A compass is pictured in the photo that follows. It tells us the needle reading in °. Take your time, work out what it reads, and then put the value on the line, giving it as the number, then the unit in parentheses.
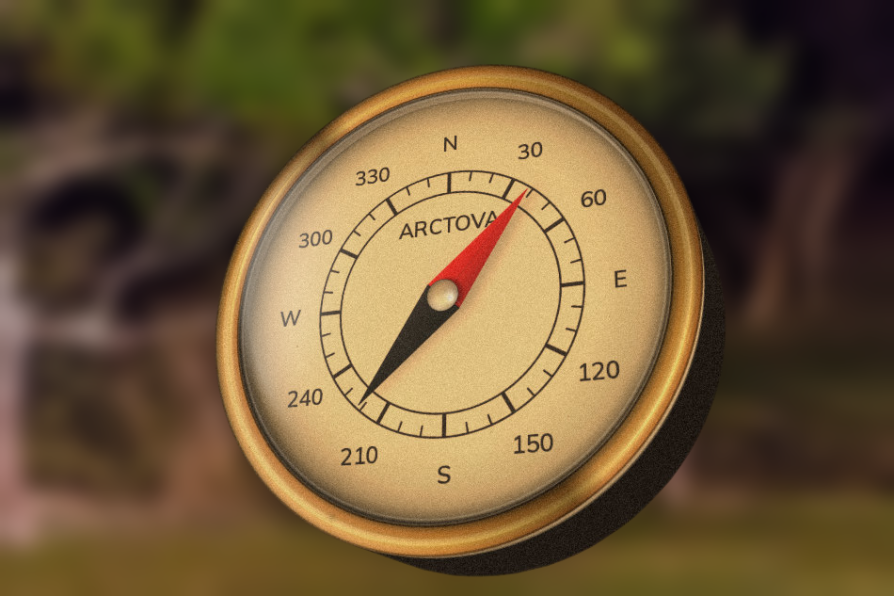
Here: 40 (°)
